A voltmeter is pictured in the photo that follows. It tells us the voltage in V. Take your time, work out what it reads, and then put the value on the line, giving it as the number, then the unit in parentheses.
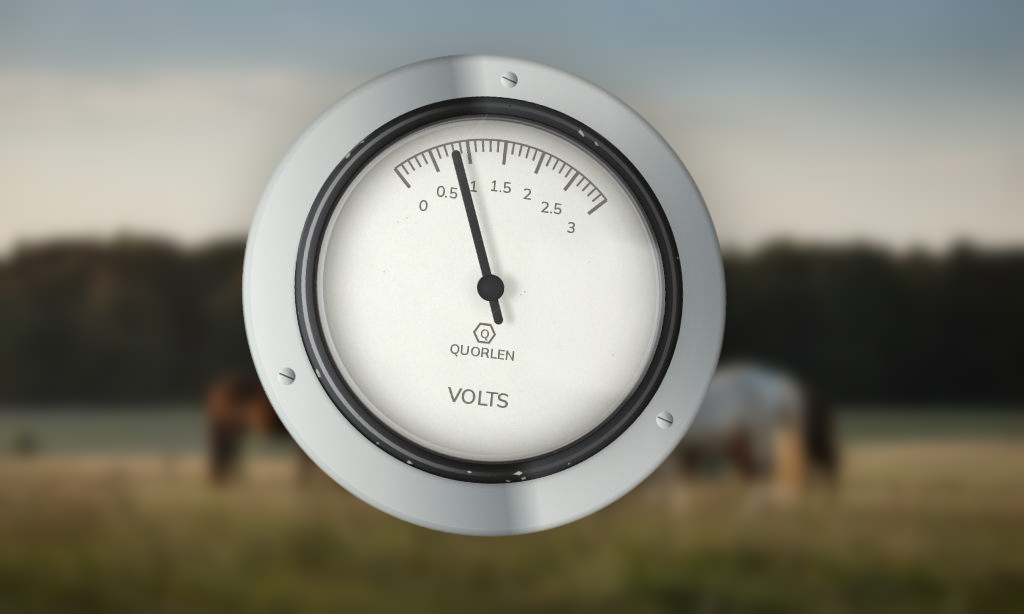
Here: 0.8 (V)
